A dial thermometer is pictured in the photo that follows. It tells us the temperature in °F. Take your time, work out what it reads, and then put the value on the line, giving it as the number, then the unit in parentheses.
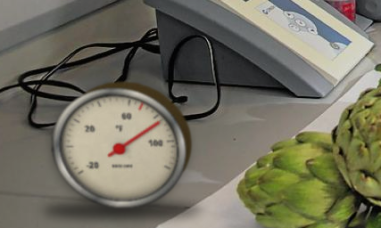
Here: 84 (°F)
